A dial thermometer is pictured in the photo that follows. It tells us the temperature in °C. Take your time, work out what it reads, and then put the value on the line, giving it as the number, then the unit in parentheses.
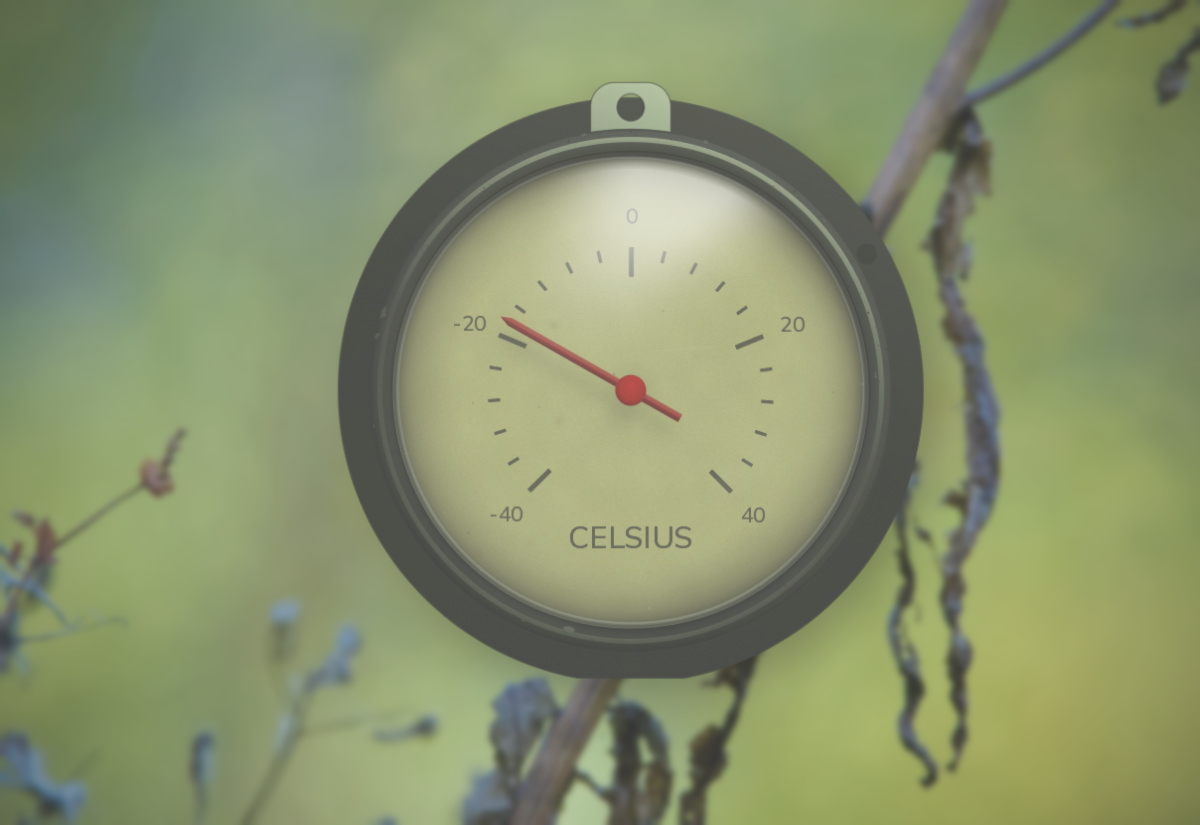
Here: -18 (°C)
